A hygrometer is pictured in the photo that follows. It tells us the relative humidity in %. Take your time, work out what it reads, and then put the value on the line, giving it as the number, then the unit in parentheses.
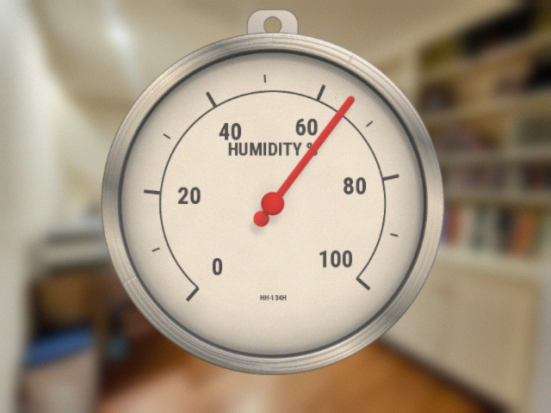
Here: 65 (%)
